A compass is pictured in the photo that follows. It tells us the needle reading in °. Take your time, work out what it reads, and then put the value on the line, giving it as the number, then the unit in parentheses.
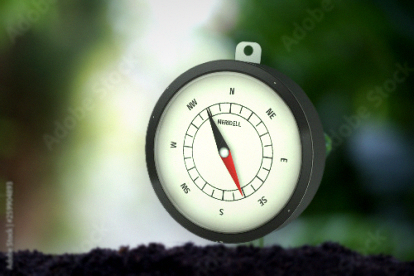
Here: 150 (°)
